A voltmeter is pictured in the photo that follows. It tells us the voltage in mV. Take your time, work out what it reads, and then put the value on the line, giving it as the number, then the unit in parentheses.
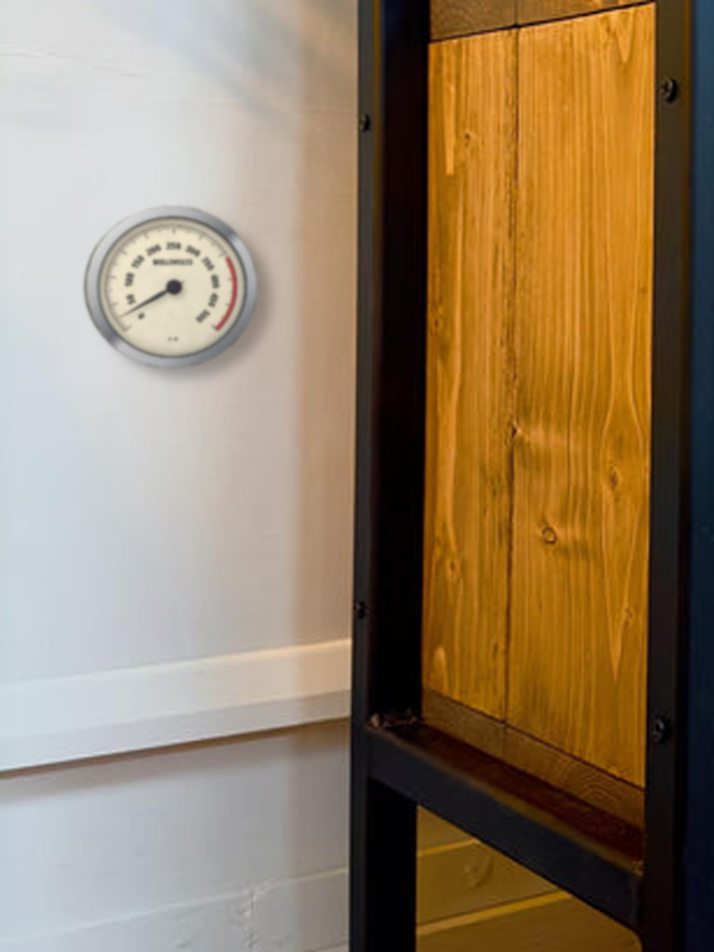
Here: 25 (mV)
